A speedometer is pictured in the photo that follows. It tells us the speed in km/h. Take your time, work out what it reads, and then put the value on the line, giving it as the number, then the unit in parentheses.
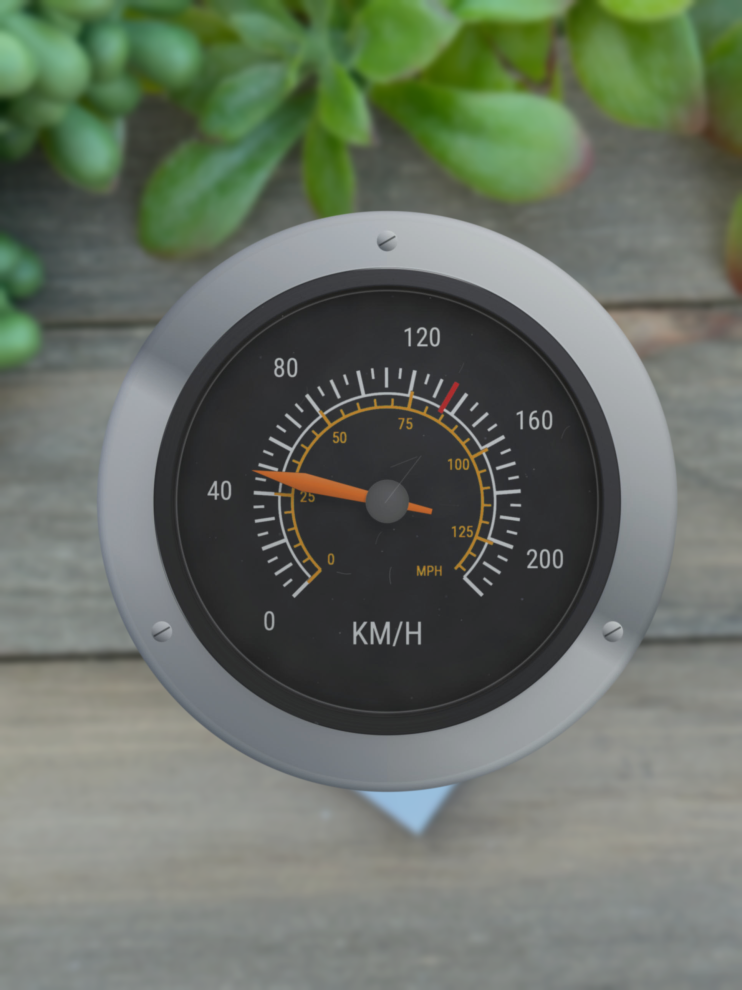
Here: 47.5 (km/h)
